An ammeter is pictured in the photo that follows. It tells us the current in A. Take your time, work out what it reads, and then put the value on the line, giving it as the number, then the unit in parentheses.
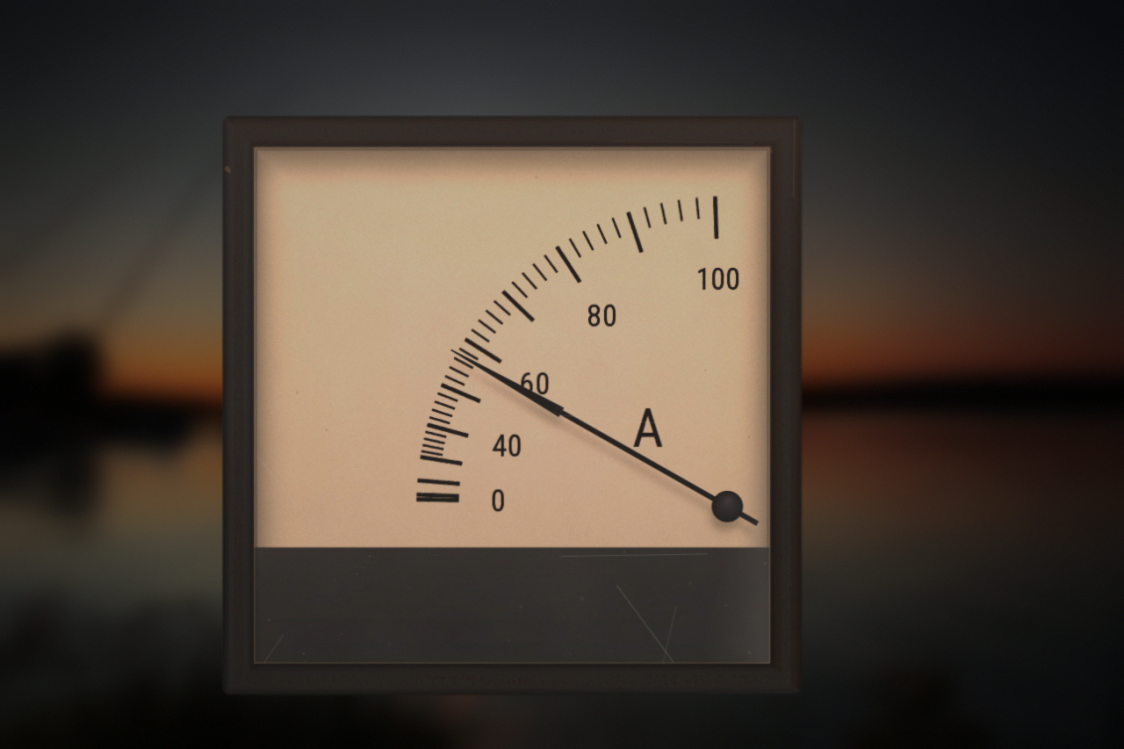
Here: 57 (A)
